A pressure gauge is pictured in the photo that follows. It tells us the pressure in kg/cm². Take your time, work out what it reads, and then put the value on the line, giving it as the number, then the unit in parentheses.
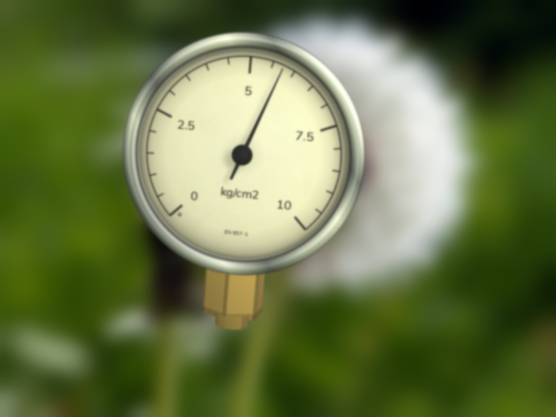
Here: 5.75 (kg/cm²)
